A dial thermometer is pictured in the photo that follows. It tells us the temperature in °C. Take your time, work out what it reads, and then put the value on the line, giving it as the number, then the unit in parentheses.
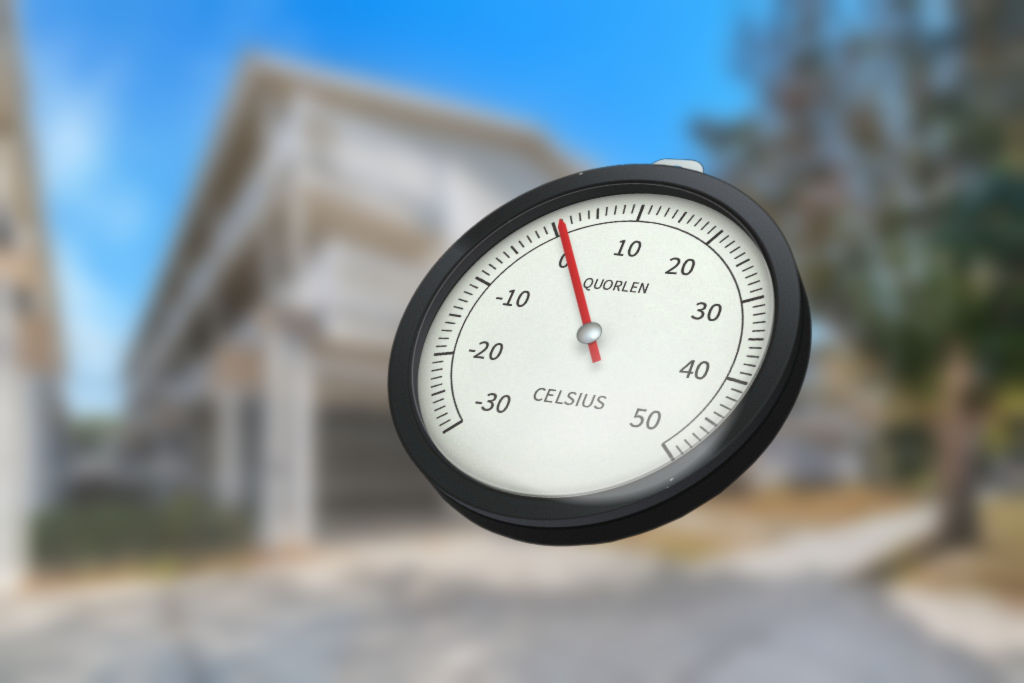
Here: 1 (°C)
